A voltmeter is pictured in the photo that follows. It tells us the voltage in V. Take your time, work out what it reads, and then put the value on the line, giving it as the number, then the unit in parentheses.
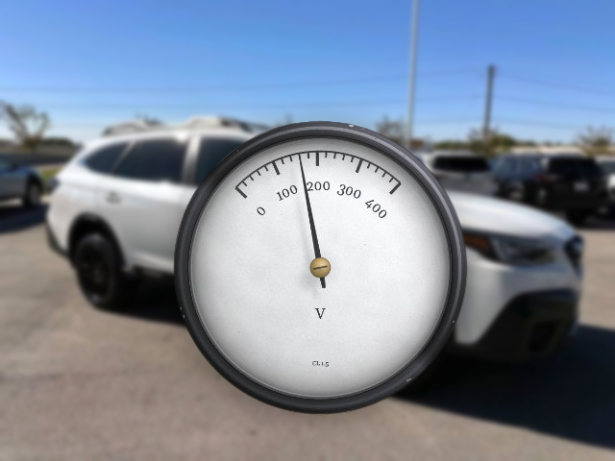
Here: 160 (V)
